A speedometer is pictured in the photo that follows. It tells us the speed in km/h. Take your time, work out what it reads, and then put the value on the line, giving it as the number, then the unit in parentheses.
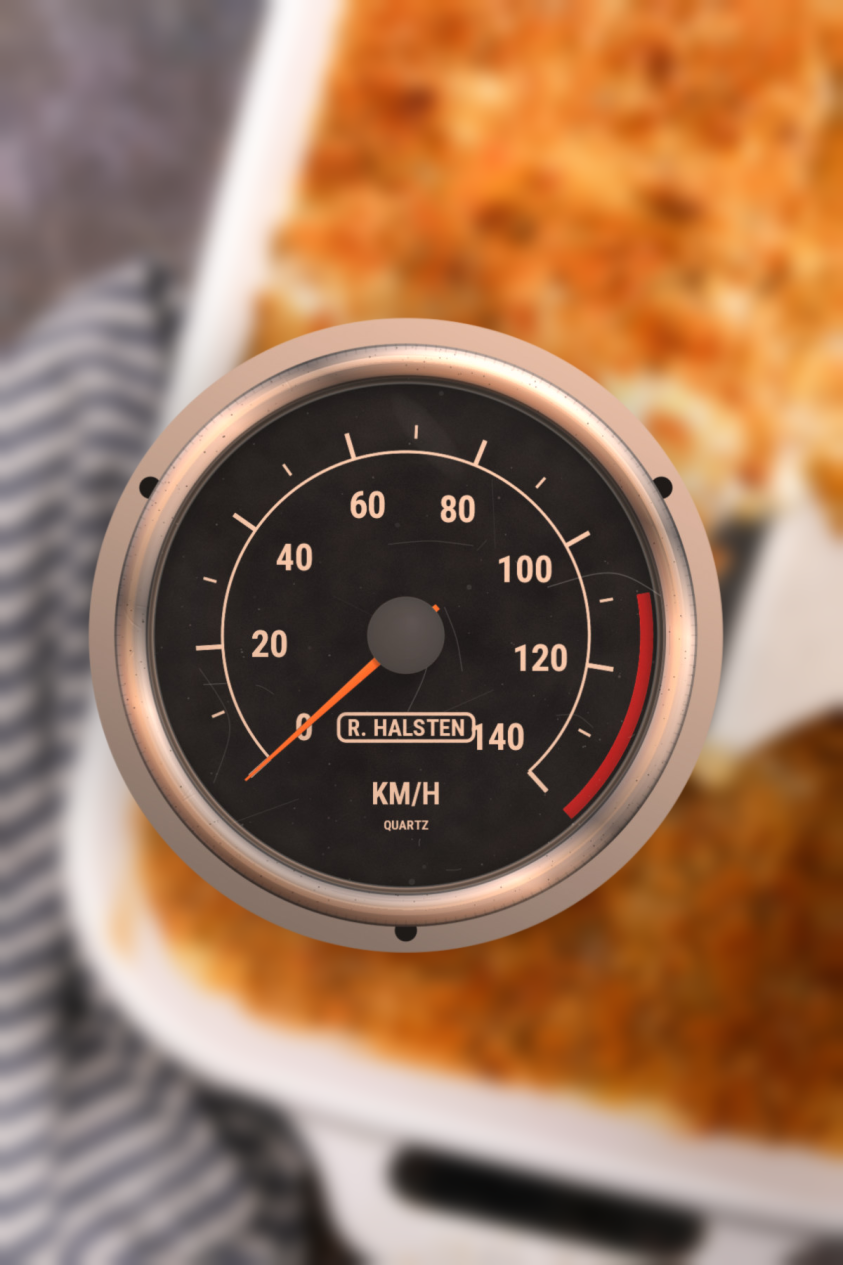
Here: 0 (km/h)
